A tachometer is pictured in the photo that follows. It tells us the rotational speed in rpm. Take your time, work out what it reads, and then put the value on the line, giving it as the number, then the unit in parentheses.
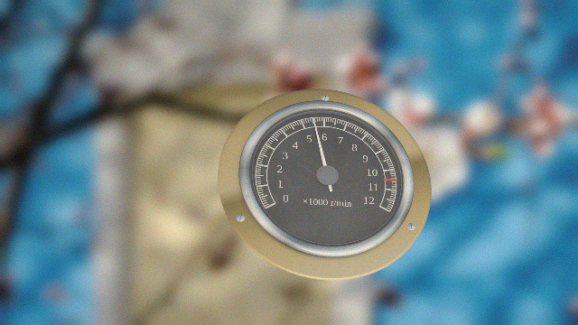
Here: 5500 (rpm)
